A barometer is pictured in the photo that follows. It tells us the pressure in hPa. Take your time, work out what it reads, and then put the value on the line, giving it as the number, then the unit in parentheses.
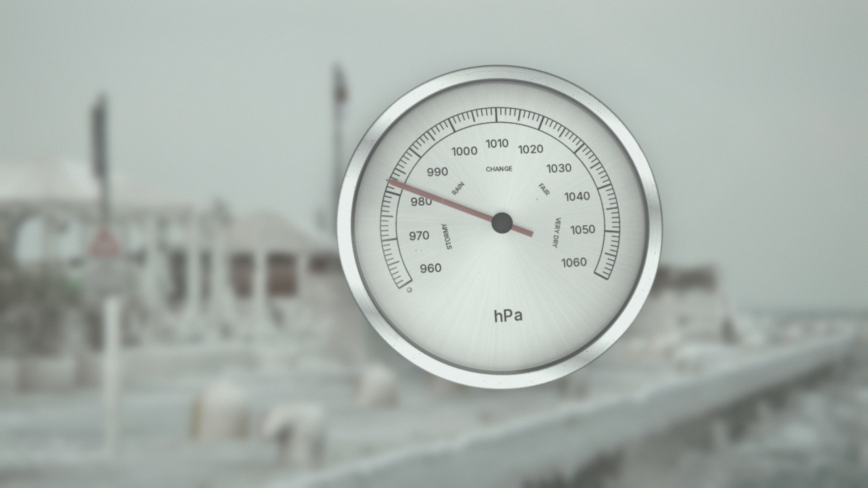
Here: 982 (hPa)
